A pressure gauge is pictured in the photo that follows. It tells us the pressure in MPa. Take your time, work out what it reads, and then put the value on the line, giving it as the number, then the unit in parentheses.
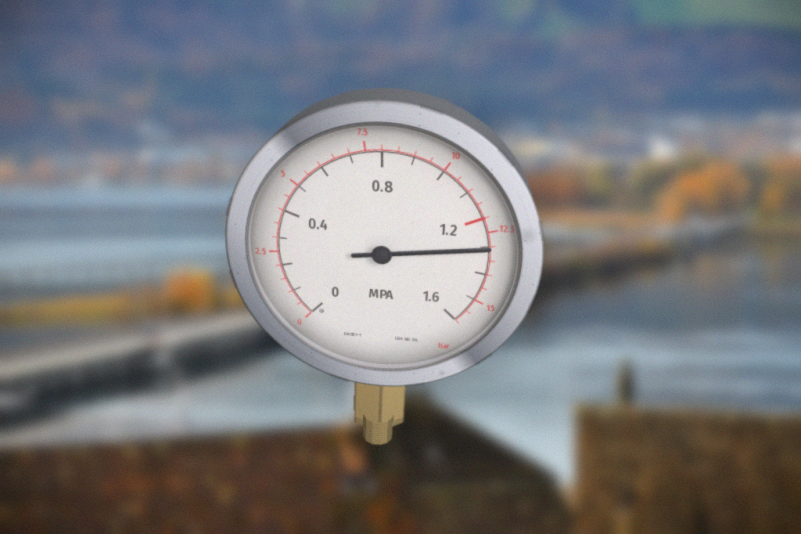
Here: 1.3 (MPa)
